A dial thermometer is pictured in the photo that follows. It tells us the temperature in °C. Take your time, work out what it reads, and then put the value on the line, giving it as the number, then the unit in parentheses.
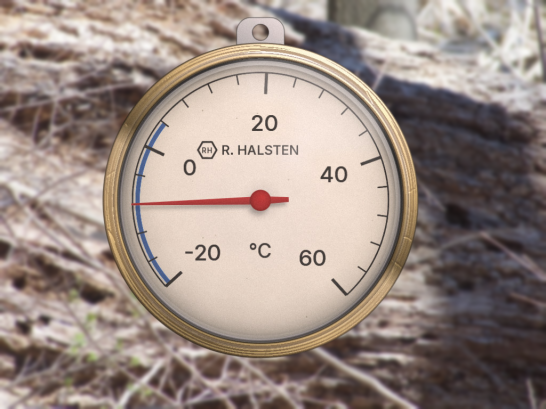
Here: -8 (°C)
